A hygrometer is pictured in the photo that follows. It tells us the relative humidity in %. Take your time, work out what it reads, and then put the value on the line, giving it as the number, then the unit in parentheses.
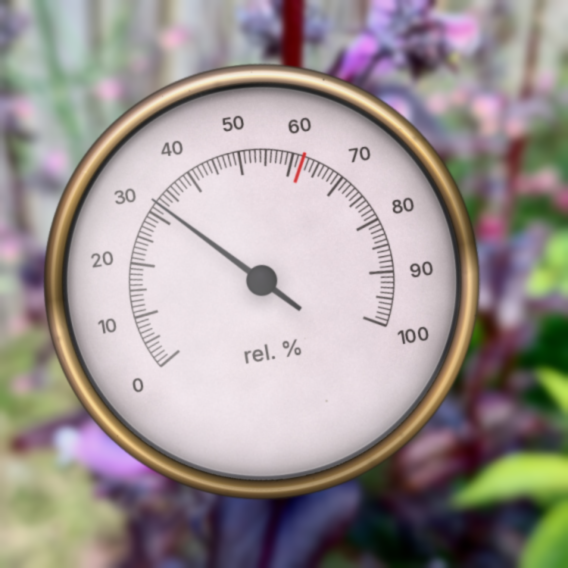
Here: 32 (%)
